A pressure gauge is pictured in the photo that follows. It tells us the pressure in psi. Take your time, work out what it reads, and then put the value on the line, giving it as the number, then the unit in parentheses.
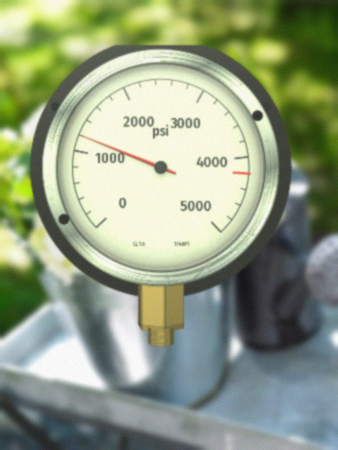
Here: 1200 (psi)
